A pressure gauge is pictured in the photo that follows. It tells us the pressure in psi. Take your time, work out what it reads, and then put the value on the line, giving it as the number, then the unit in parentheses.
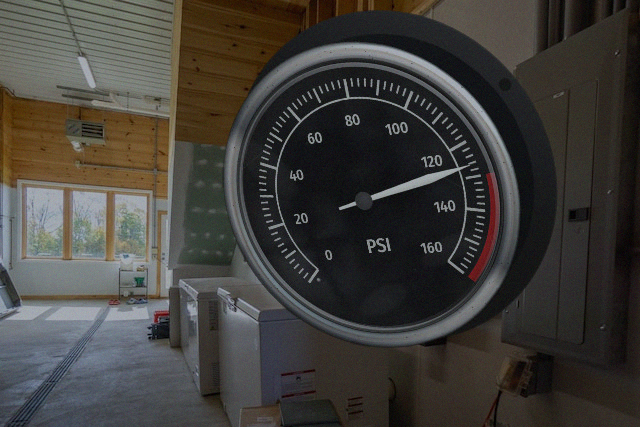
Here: 126 (psi)
